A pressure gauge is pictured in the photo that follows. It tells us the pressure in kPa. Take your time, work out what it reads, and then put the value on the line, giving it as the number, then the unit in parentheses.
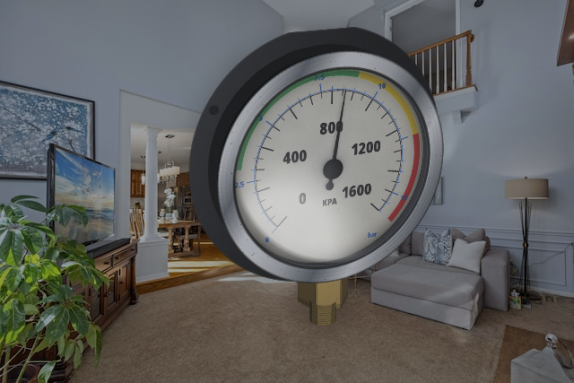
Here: 850 (kPa)
